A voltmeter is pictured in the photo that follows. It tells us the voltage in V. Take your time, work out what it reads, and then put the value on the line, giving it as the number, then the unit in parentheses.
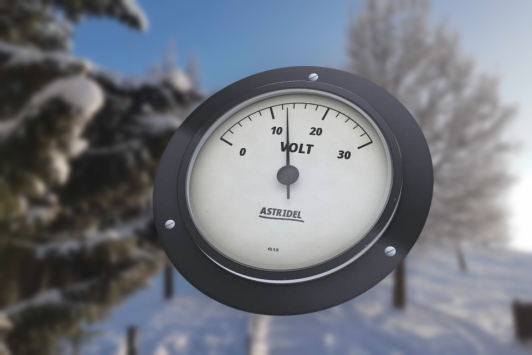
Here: 13 (V)
